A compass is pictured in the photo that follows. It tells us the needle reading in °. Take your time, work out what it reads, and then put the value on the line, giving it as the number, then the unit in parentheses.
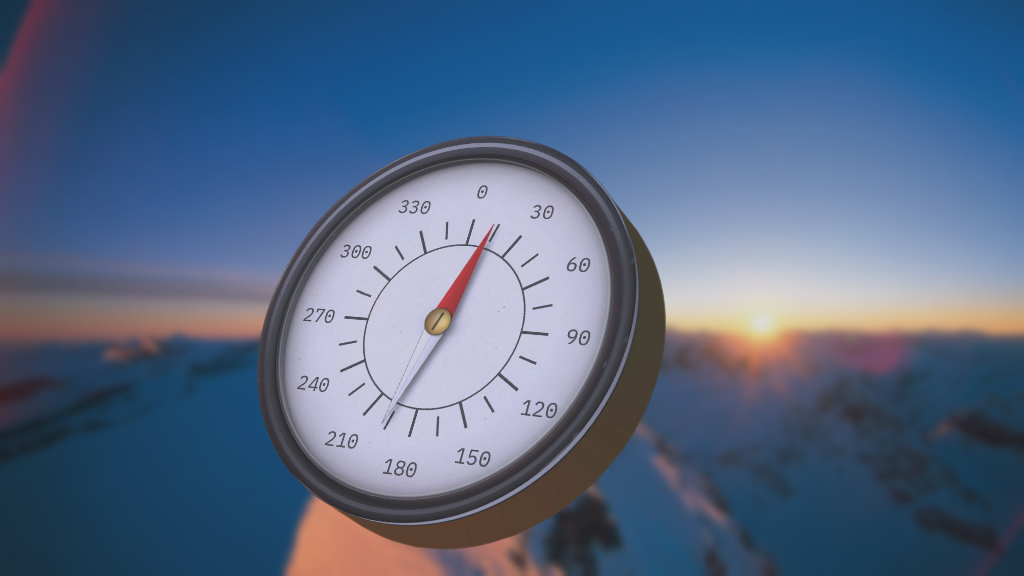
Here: 15 (°)
